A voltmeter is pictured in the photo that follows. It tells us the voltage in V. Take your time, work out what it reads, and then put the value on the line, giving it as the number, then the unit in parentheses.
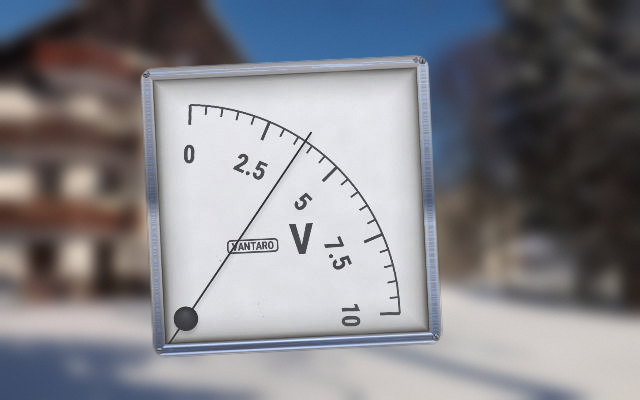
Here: 3.75 (V)
